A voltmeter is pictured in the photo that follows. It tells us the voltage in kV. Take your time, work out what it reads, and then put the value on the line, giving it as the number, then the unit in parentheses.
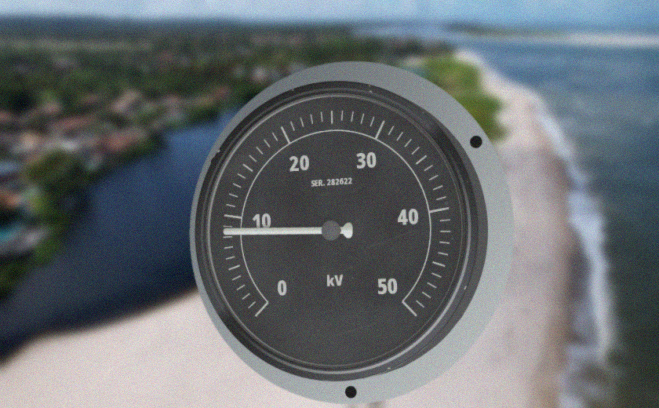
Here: 8.5 (kV)
